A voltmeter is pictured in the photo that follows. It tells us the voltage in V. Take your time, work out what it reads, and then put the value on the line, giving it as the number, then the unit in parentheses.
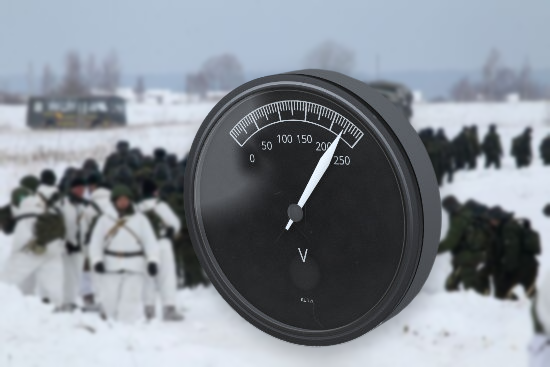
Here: 225 (V)
